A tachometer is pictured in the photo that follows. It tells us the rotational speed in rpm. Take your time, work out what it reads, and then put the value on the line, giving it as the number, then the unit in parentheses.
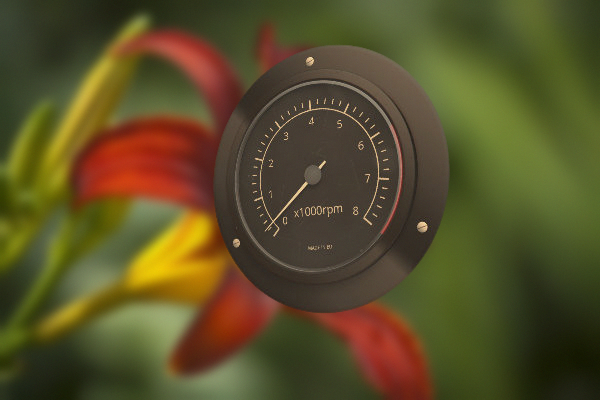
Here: 200 (rpm)
